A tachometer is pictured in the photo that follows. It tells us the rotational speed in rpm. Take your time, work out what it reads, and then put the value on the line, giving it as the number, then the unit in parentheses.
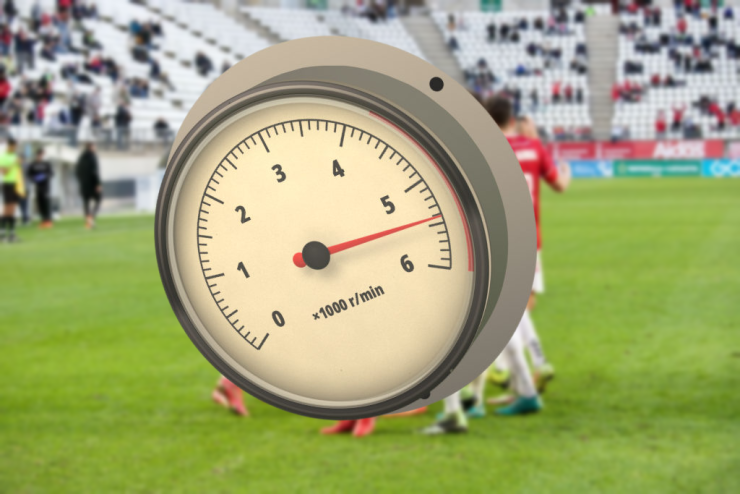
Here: 5400 (rpm)
